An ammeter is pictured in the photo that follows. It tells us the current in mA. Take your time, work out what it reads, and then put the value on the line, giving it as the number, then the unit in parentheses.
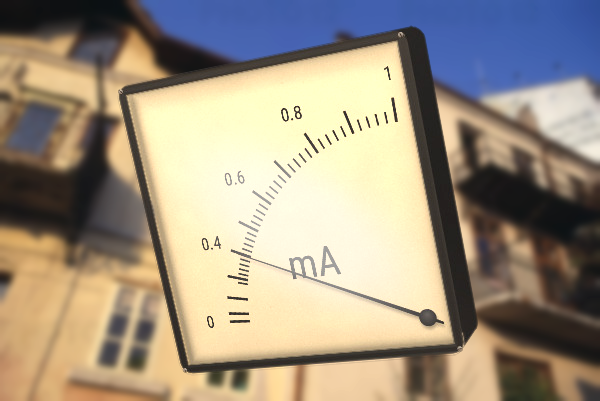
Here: 0.4 (mA)
